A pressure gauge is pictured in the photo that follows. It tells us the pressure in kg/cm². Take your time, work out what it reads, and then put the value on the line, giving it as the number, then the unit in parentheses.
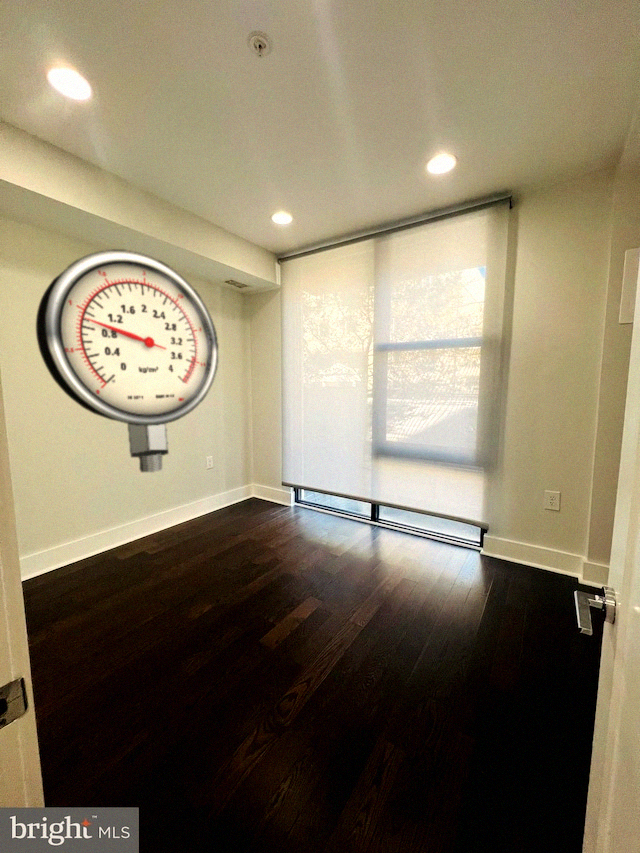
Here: 0.9 (kg/cm²)
